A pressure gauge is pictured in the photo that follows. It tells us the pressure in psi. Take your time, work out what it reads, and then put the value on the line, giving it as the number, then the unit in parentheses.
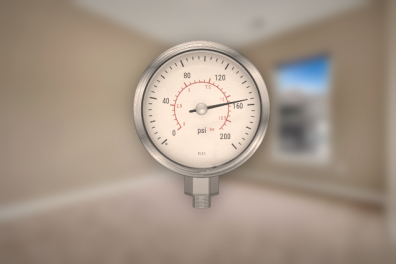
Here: 155 (psi)
